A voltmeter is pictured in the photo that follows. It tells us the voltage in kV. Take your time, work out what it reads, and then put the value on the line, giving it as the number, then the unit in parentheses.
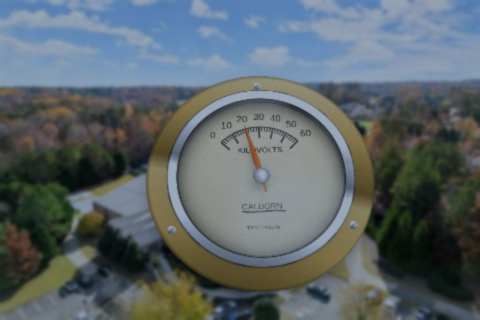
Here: 20 (kV)
